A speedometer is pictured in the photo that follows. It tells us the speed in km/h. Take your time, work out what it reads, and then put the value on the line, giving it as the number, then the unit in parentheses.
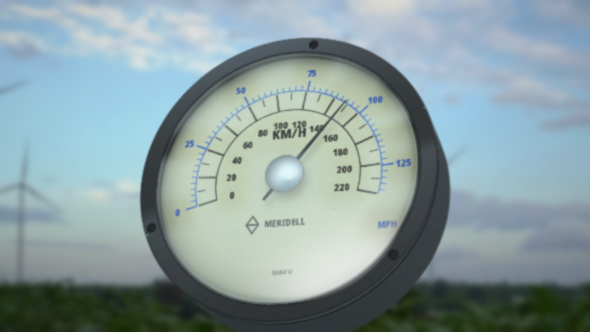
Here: 150 (km/h)
